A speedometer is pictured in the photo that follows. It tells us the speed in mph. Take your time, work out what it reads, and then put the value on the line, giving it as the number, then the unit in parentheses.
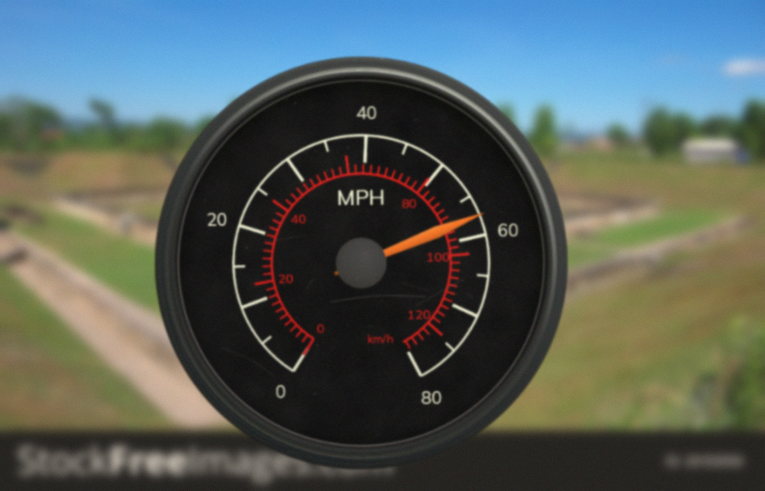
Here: 57.5 (mph)
